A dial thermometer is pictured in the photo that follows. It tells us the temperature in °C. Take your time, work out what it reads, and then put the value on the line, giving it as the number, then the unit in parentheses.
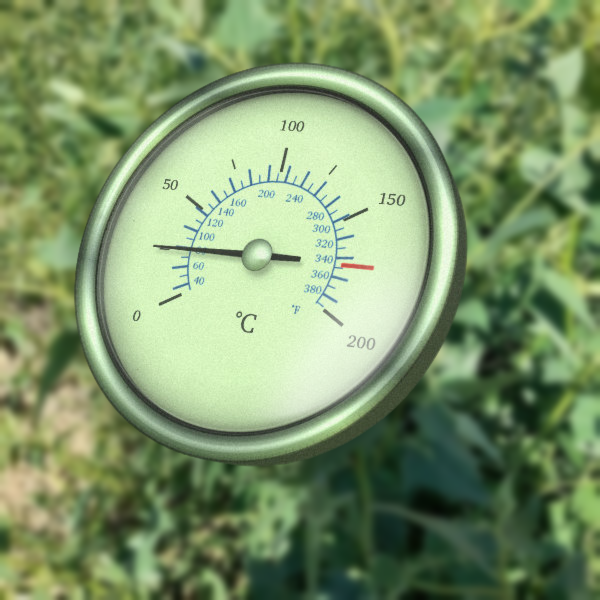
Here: 25 (°C)
